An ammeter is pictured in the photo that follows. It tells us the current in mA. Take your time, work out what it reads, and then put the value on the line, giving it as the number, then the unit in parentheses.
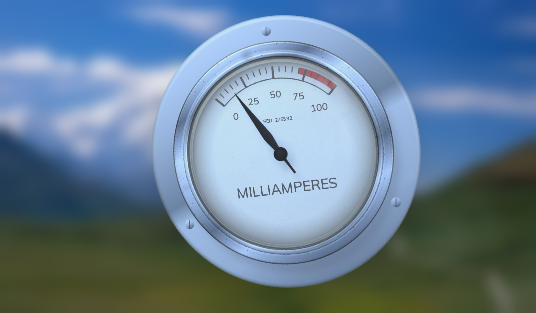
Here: 15 (mA)
